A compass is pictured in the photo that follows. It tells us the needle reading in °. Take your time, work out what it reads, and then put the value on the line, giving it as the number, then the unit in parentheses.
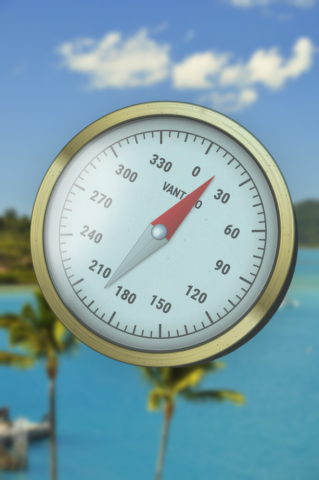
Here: 15 (°)
